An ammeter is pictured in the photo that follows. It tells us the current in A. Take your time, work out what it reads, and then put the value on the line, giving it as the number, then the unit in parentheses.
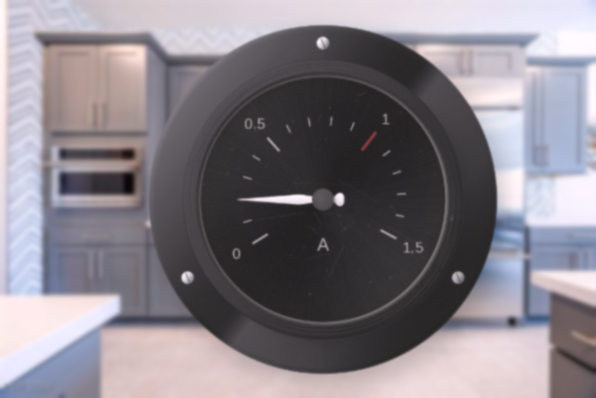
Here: 0.2 (A)
